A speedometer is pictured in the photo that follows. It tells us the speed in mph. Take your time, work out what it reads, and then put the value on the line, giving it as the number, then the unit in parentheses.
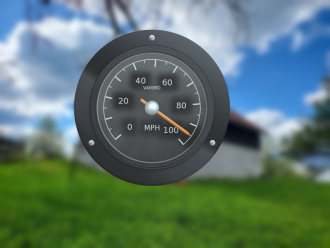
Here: 95 (mph)
